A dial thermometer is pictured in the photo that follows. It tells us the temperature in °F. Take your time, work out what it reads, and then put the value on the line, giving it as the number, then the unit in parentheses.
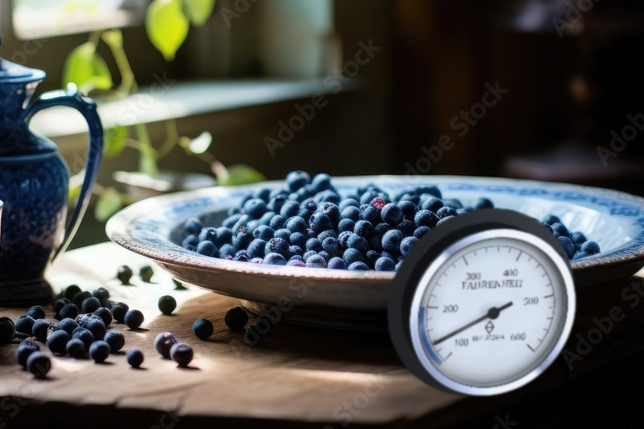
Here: 140 (°F)
